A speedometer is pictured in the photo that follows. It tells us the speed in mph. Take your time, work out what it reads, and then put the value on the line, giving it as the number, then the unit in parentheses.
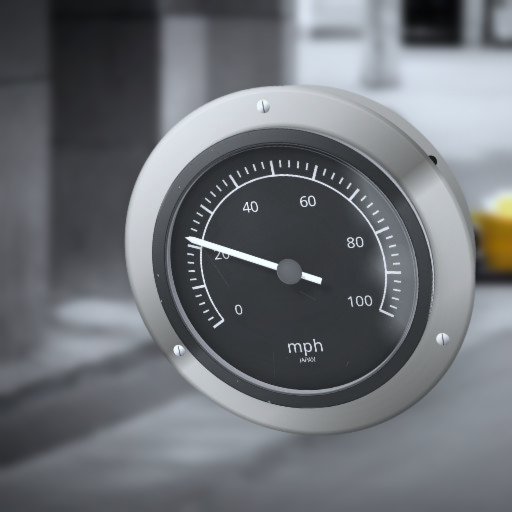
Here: 22 (mph)
